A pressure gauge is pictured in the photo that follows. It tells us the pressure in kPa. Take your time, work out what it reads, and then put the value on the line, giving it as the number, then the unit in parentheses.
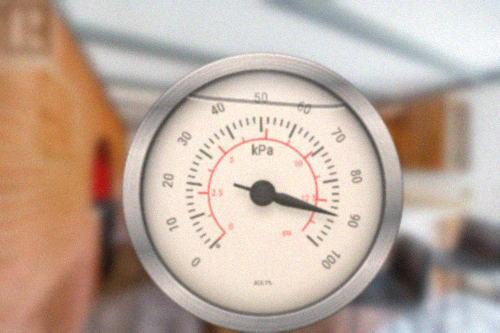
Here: 90 (kPa)
